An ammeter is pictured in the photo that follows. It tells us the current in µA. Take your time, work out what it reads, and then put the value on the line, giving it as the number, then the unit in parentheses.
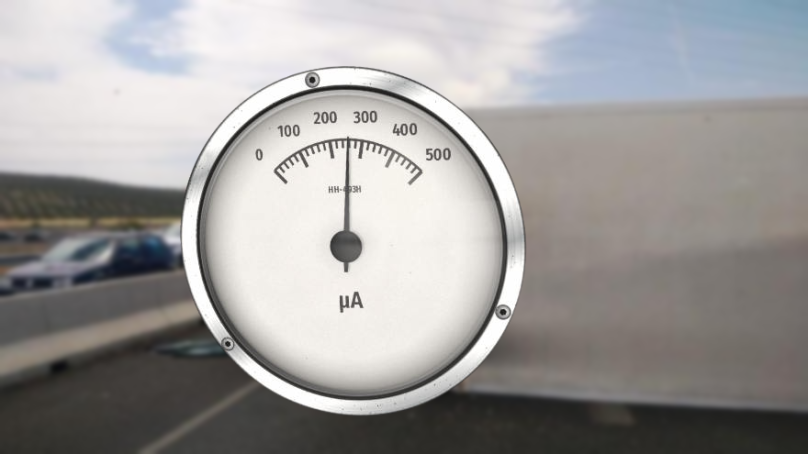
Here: 260 (µA)
